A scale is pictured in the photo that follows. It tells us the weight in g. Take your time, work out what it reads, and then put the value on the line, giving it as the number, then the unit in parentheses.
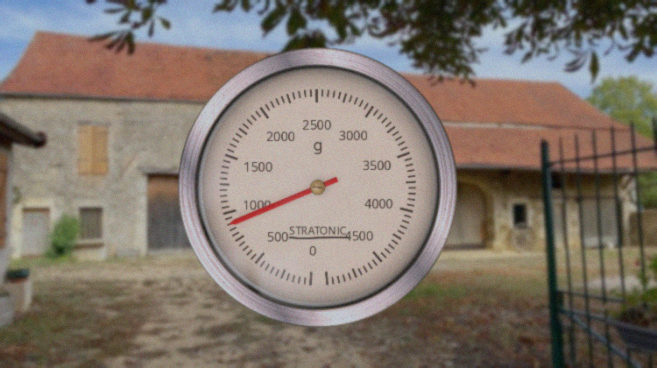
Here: 900 (g)
